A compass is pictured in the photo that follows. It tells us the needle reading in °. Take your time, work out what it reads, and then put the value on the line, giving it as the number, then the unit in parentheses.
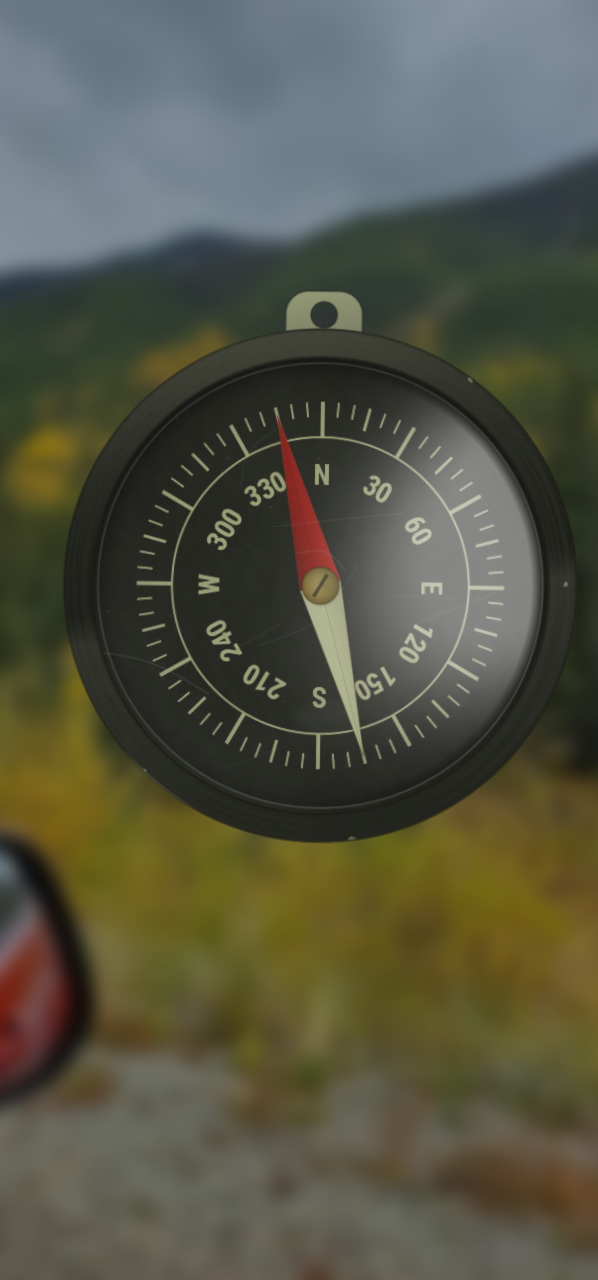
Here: 345 (°)
